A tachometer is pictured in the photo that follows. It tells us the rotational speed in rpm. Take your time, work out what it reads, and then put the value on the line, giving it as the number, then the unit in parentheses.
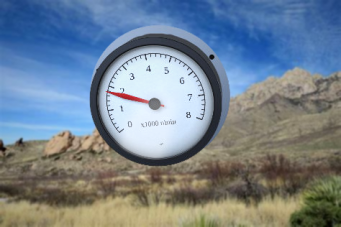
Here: 1800 (rpm)
